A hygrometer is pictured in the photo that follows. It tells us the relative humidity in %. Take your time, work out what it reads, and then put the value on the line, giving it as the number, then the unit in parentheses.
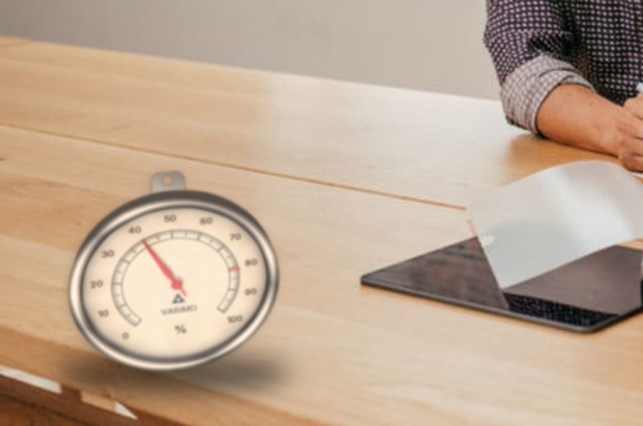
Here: 40 (%)
